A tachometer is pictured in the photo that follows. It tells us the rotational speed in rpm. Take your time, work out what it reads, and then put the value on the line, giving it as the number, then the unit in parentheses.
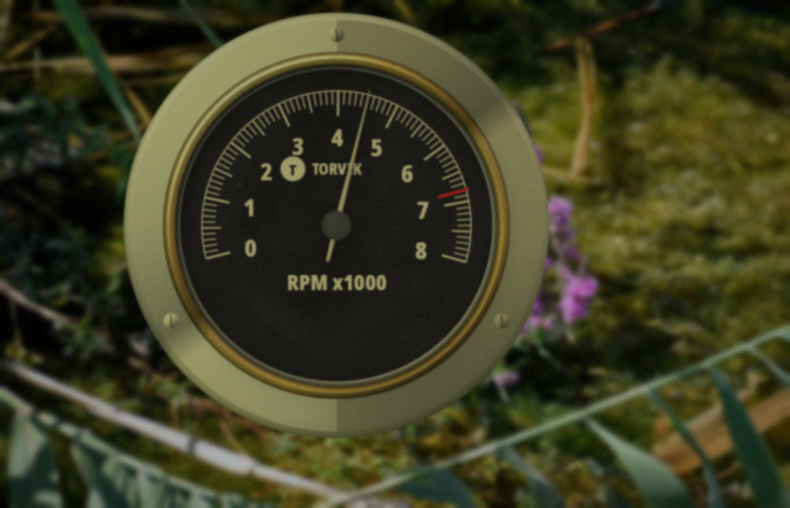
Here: 4500 (rpm)
